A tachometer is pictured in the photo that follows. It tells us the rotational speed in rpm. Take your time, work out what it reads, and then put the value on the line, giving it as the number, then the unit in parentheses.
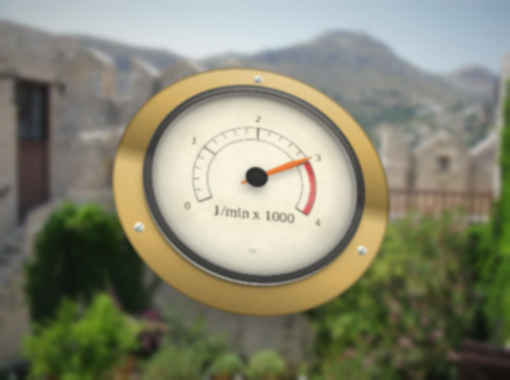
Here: 3000 (rpm)
